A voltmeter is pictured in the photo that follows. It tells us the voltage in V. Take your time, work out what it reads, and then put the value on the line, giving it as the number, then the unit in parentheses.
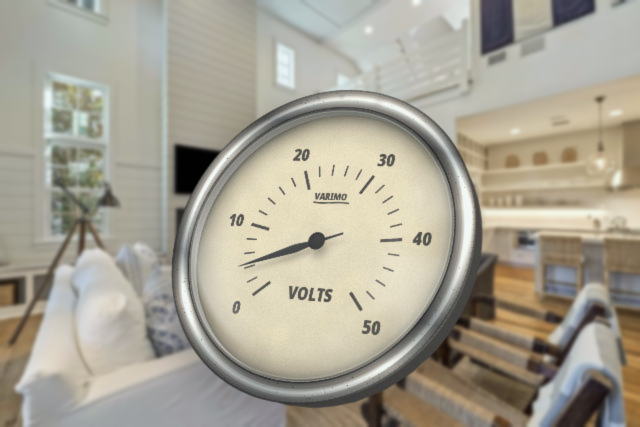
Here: 4 (V)
